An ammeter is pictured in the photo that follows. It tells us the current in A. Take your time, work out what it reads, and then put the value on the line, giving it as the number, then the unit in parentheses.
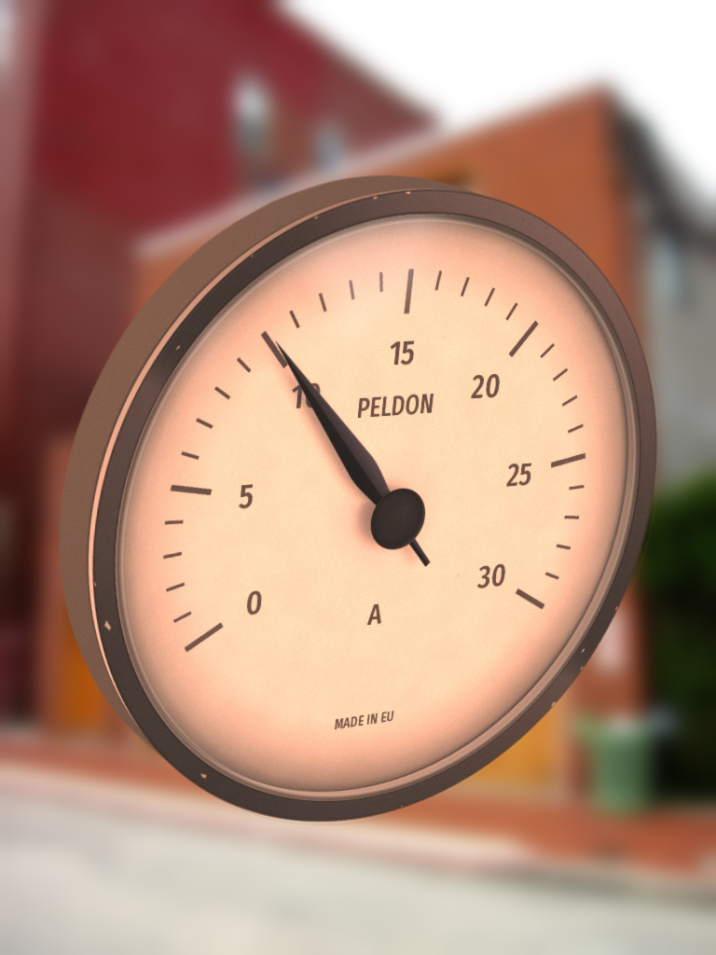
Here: 10 (A)
